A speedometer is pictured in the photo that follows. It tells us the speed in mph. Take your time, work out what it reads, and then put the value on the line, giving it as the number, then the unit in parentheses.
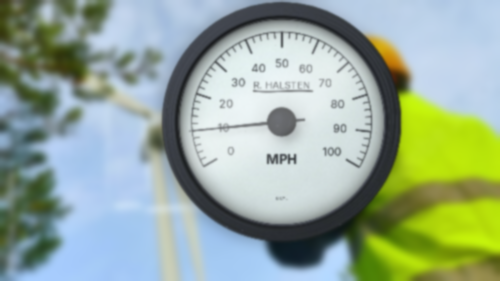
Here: 10 (mph)
